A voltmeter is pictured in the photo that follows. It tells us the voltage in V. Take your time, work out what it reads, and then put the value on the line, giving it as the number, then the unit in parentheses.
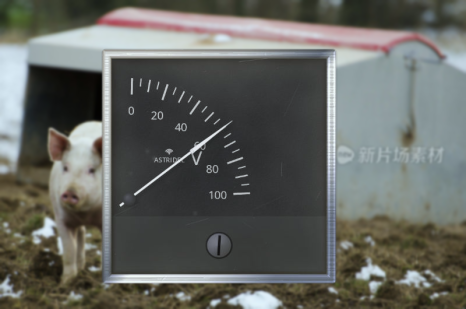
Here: 60 (V)
